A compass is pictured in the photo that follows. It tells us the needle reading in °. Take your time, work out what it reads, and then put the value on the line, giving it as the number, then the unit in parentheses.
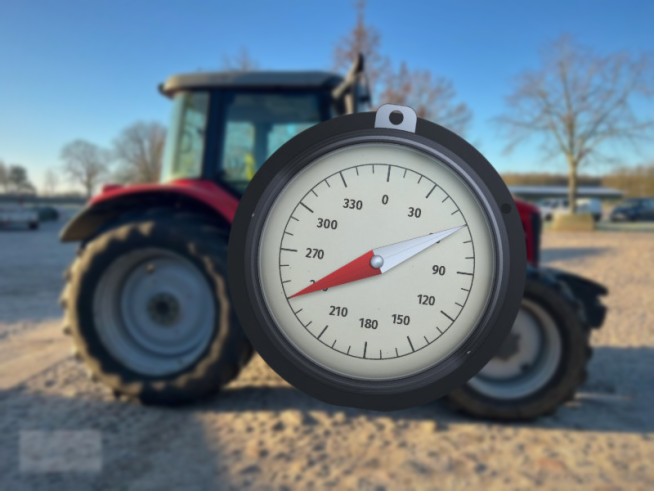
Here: 240 (°)
